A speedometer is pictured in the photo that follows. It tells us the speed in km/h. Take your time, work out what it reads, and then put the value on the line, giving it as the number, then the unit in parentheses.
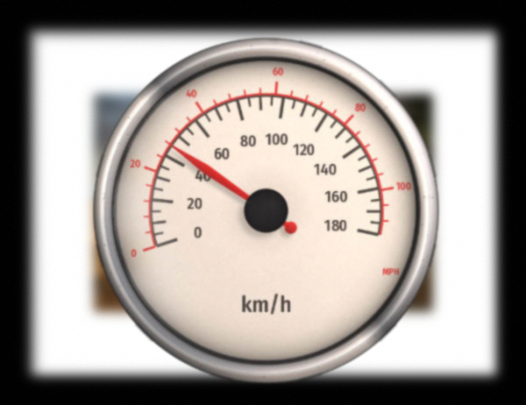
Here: 45 (km/h)
